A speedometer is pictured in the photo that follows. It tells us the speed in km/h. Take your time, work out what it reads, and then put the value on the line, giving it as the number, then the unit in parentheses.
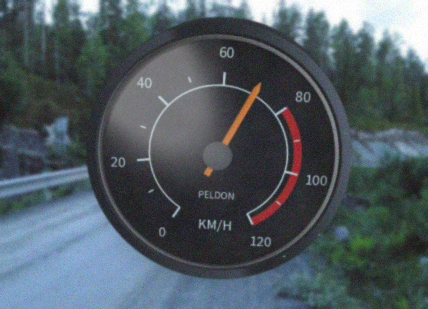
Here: 70 (km/h)
